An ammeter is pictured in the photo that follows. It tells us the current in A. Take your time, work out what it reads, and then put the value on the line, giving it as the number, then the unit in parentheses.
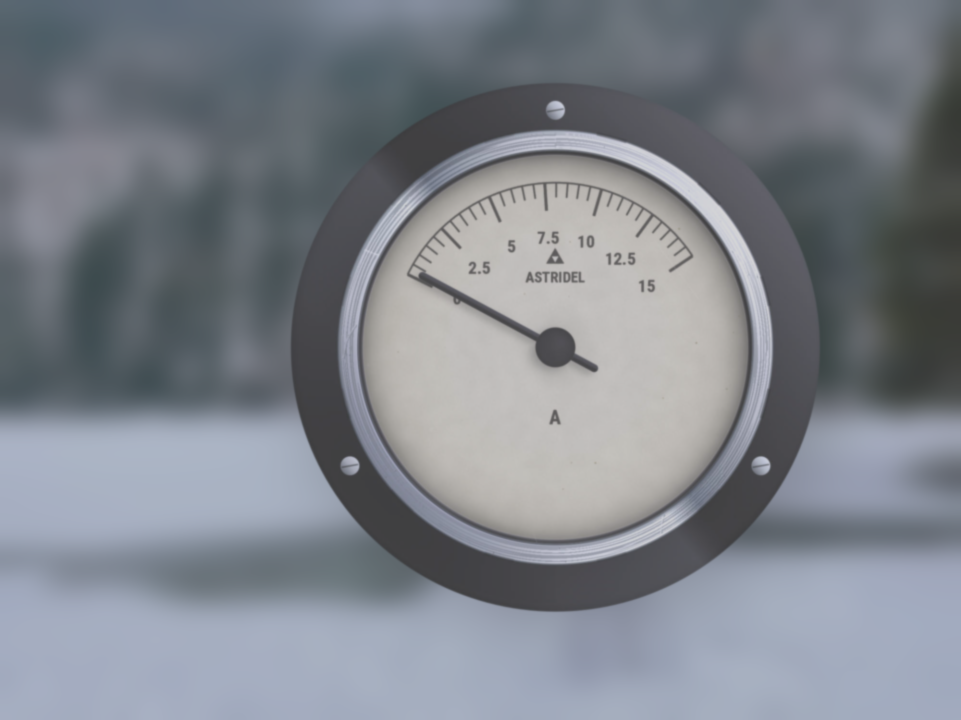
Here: 0.25 (A)
